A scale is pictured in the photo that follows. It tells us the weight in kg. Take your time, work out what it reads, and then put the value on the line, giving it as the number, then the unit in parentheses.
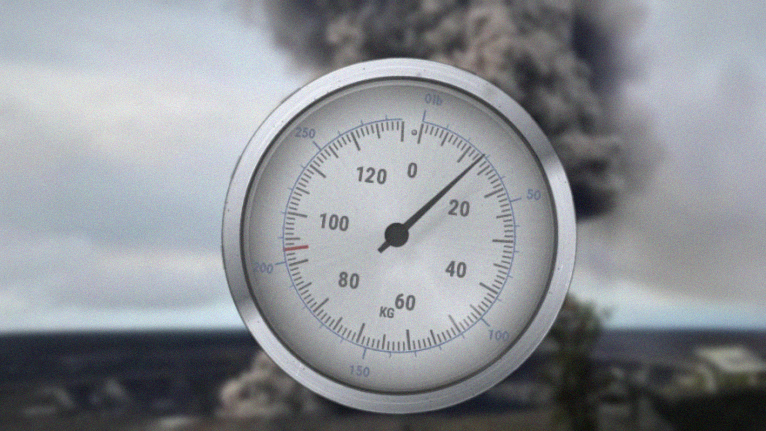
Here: 13 (kg)
